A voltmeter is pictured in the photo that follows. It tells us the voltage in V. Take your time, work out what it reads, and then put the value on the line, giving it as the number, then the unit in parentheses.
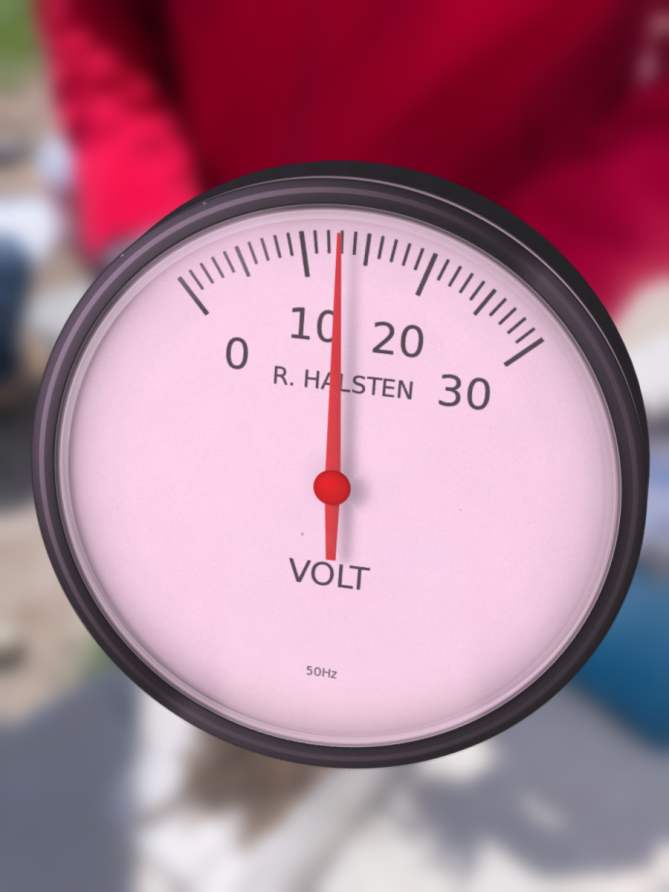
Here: 13 (V)
